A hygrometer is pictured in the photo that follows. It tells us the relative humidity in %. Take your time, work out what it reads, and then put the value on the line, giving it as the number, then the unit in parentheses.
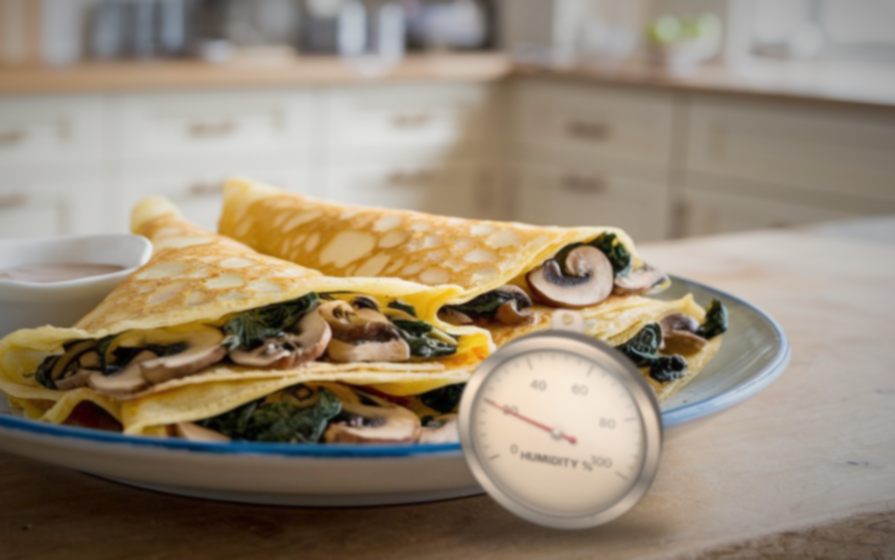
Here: 20 (%)
